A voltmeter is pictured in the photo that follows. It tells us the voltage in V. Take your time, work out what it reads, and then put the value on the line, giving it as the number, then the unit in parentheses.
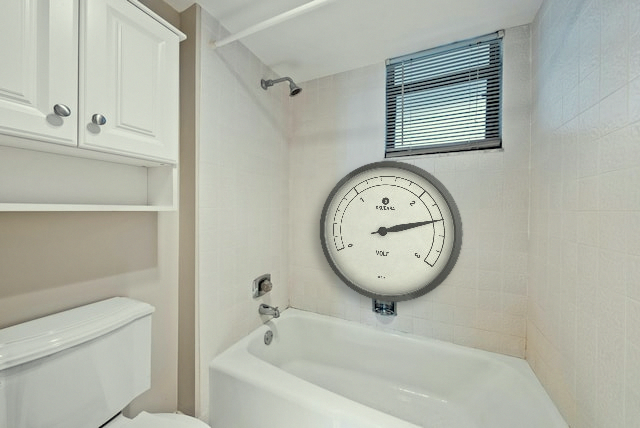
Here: 2.4 (V)
